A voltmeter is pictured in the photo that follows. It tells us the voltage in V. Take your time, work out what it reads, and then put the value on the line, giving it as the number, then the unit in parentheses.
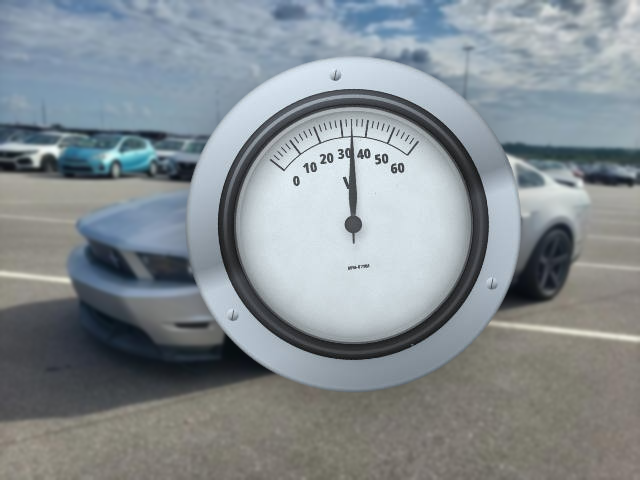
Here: 34 (V)
